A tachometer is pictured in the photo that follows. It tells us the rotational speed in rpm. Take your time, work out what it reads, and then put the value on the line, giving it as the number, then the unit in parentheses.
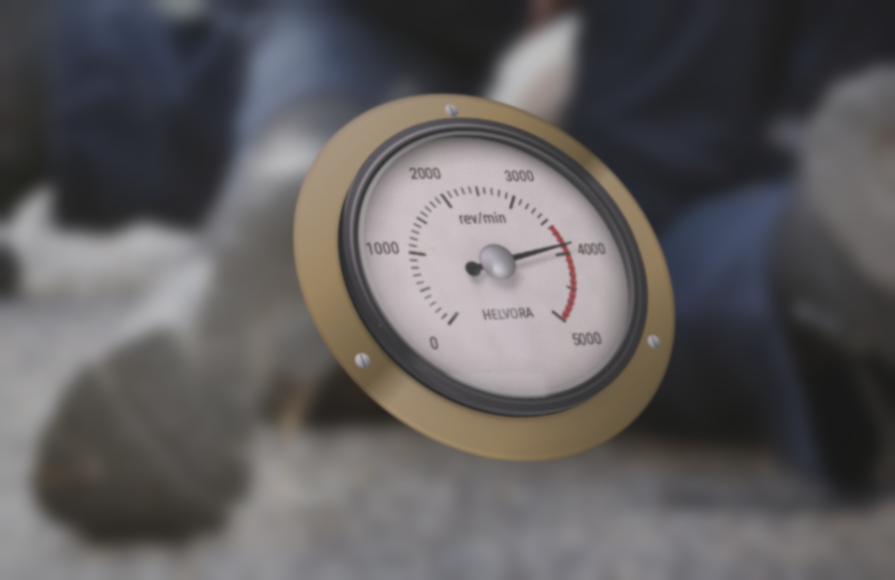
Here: 3900 (rpm)
